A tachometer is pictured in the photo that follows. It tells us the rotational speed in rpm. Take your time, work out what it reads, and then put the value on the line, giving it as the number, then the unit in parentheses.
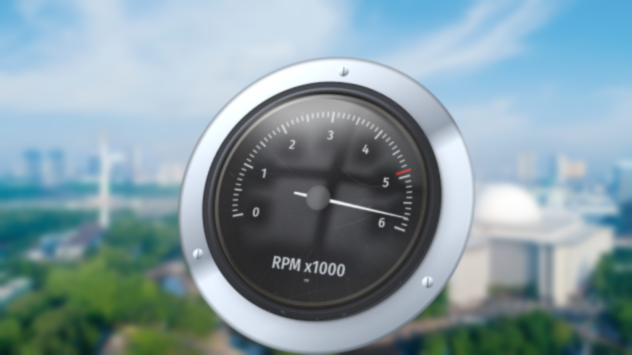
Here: 5800 (rpm)
